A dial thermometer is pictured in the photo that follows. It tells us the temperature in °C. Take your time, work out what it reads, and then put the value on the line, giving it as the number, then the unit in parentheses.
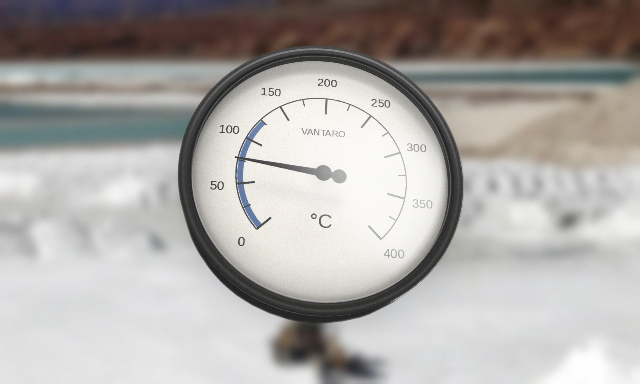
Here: 75 (°C)
